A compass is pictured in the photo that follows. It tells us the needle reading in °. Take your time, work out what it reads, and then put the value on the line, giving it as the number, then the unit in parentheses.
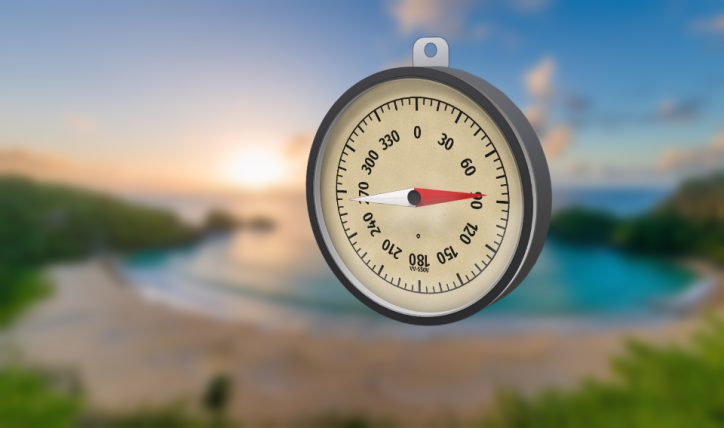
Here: 85 (°)
